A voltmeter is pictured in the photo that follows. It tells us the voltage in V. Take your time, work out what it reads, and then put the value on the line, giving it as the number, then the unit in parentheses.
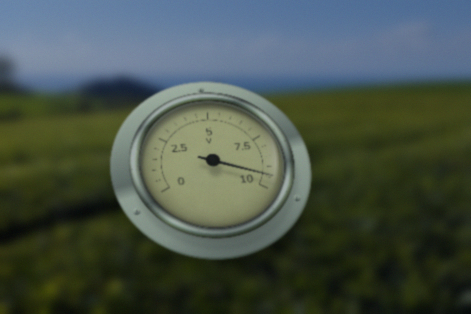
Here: 9.5 (V)
